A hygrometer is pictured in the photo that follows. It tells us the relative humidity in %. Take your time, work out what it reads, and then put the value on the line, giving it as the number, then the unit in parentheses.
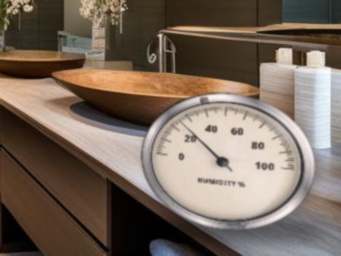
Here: 25 (%)
